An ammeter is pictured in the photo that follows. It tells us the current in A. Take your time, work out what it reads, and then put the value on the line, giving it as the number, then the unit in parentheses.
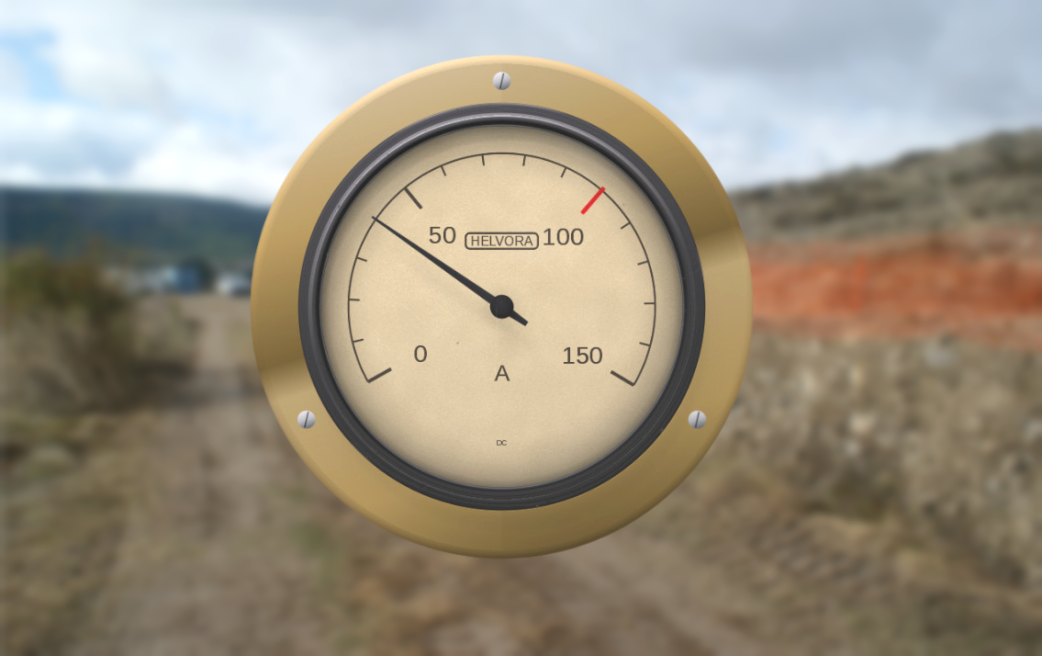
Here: 40 (A)
